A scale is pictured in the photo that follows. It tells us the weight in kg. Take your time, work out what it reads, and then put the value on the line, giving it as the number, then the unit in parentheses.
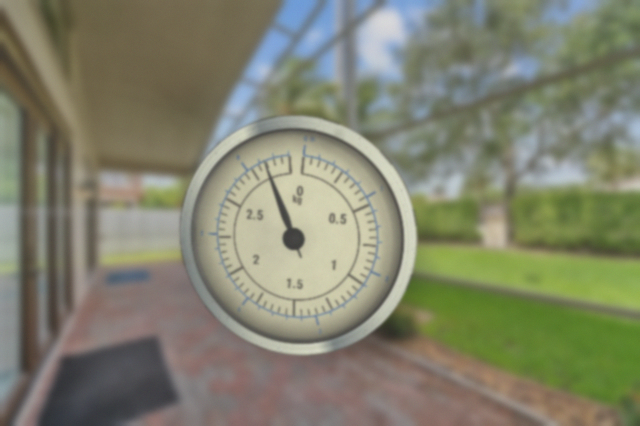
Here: 2.85 (kg)
